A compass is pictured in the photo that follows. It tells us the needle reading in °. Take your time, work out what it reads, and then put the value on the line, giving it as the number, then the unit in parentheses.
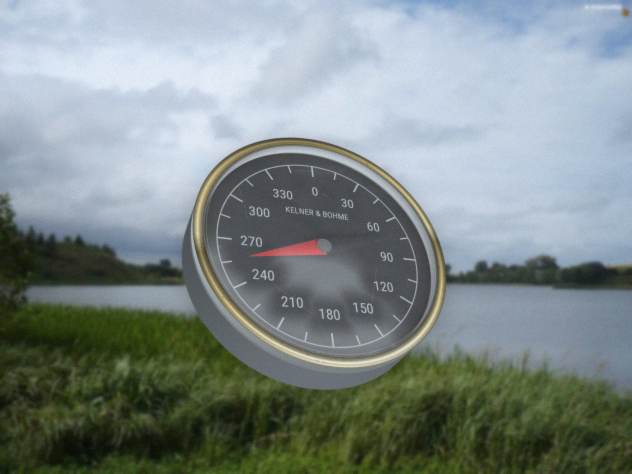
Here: 255 (°)
